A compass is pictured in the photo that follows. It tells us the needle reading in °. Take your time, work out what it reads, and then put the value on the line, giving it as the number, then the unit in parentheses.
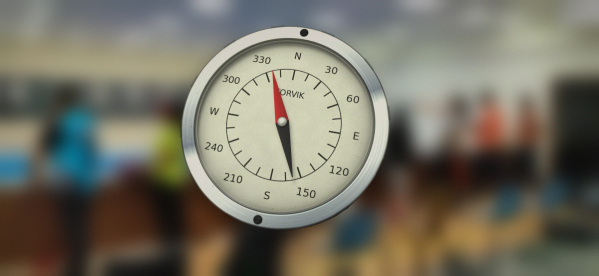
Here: 337.5 (°)
